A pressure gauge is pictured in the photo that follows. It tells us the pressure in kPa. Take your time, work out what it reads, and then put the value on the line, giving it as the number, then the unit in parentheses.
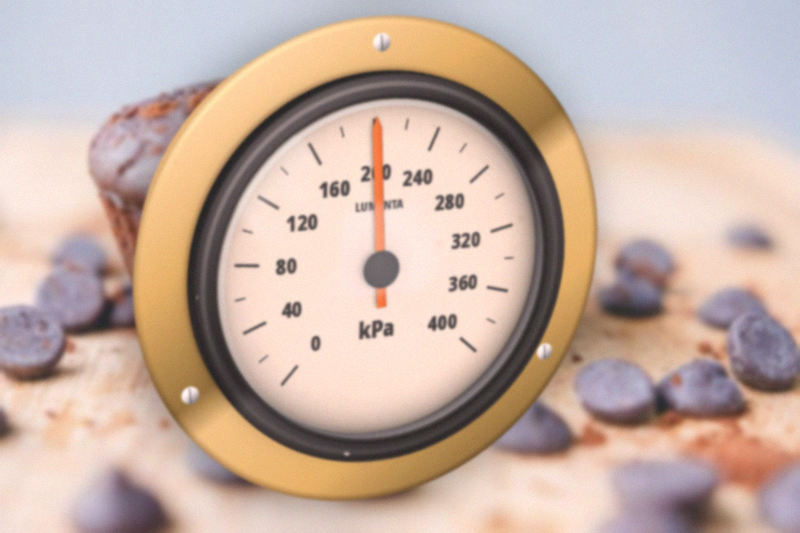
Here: 200 (kPa)
